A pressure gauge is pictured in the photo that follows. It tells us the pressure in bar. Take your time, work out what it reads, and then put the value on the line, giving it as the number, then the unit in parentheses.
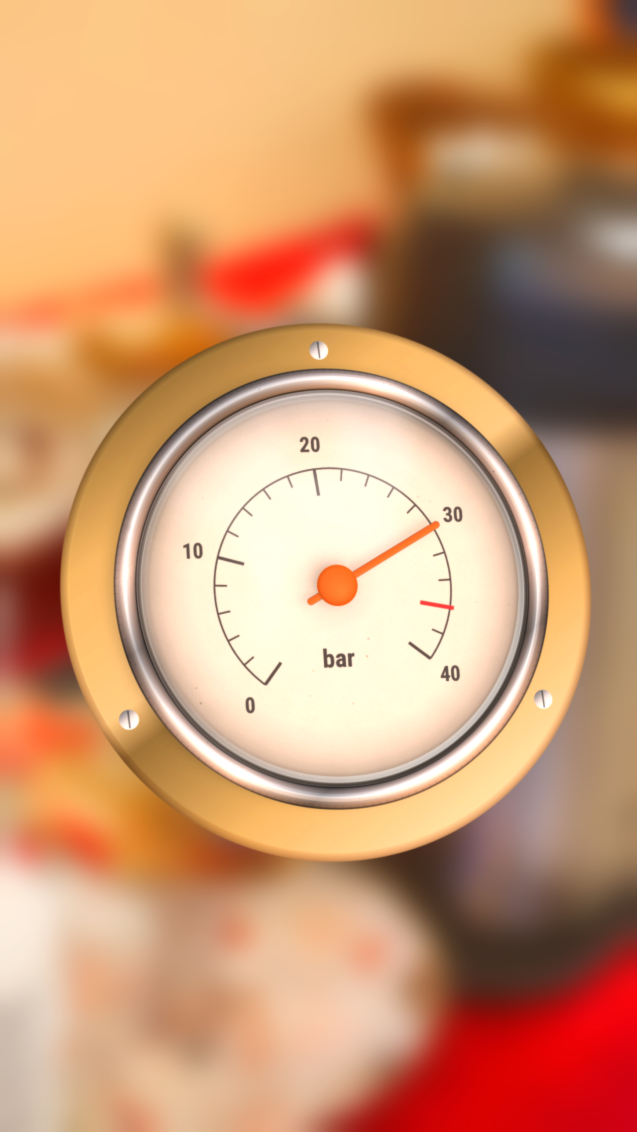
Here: 30 (bar)
